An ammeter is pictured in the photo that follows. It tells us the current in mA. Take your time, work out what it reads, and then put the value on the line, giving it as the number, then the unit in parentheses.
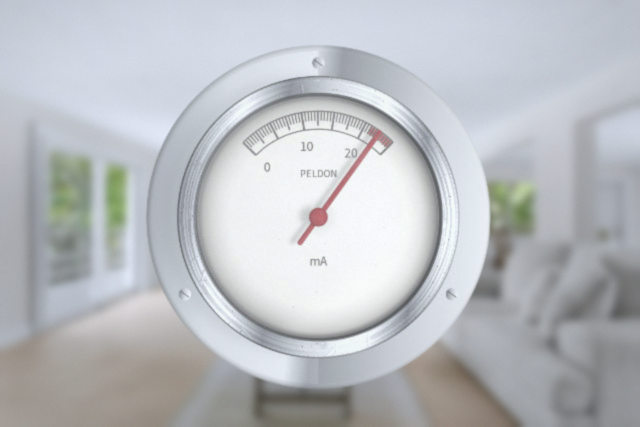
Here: 22.5 (mA)
